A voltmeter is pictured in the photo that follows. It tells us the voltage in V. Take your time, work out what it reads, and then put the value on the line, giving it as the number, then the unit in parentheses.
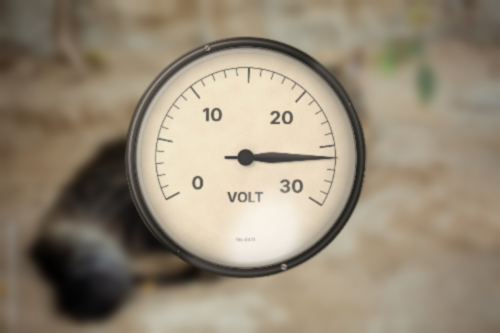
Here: 26 (V)
